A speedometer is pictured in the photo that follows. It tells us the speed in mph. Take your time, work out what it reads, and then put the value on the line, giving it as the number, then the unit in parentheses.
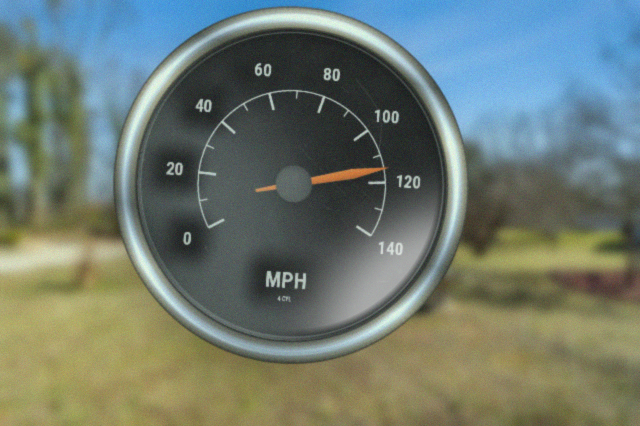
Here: 115 (mph)
